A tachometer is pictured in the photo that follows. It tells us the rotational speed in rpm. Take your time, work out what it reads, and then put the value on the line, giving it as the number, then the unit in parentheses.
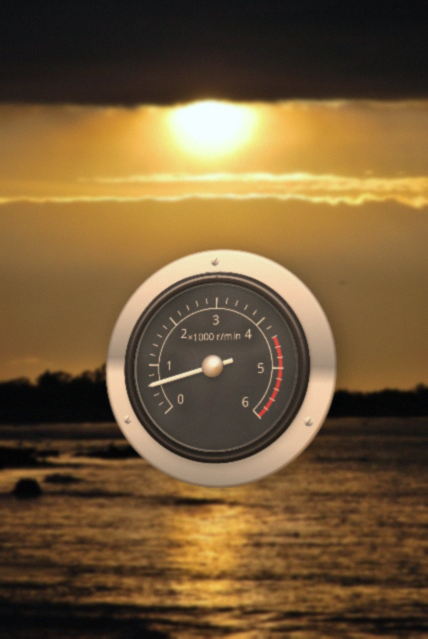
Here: 600 (rpm)
